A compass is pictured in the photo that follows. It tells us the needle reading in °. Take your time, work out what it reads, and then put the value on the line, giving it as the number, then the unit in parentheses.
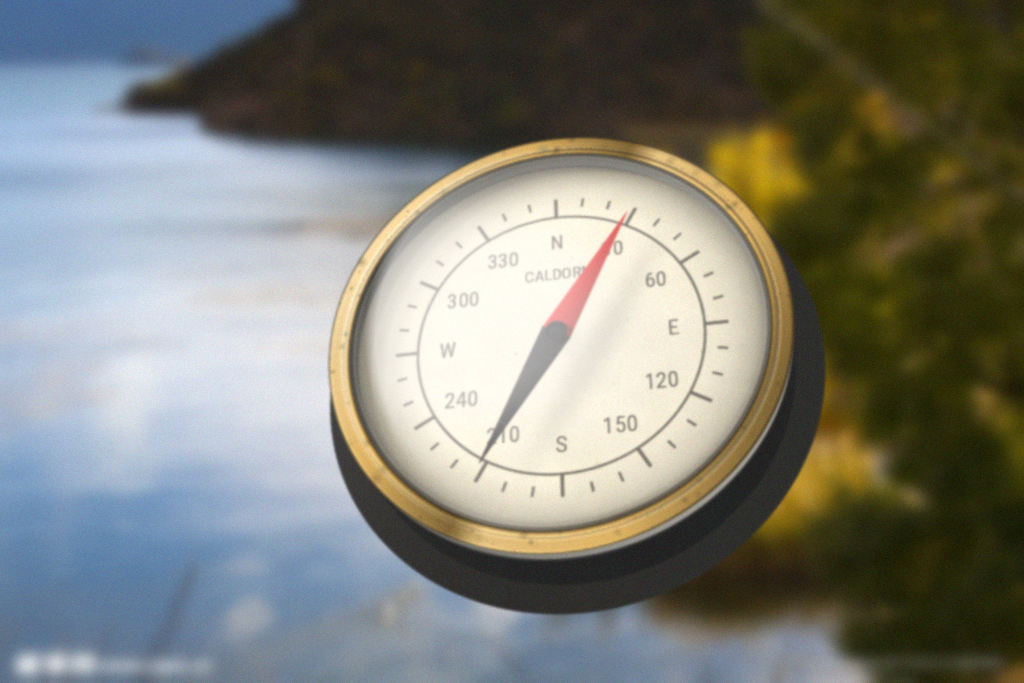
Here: 30 (°)
